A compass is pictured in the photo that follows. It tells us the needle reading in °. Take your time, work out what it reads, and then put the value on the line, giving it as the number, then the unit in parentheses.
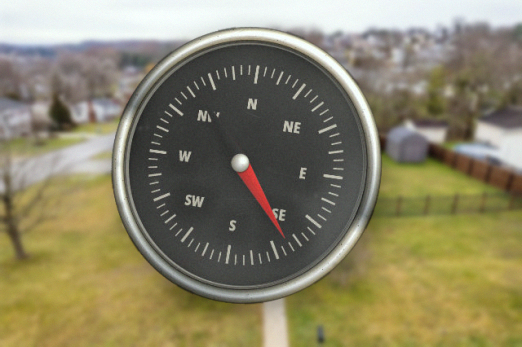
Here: 140 (°)
